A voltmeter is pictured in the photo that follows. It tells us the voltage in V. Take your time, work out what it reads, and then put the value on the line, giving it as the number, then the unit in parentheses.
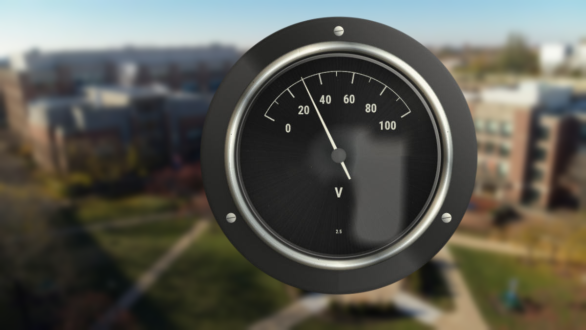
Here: 30 (V)
